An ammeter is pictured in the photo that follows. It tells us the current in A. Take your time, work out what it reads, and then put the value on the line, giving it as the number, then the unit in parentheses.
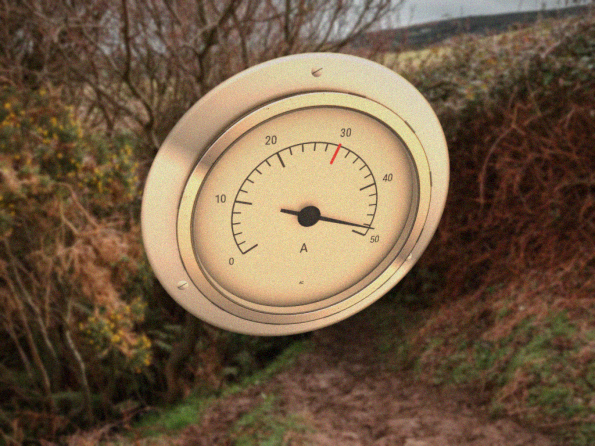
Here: 48 (A)
